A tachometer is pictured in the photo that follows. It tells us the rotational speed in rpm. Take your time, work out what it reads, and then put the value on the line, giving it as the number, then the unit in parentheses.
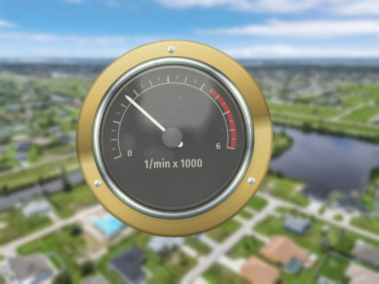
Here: 1750 (rpm)
